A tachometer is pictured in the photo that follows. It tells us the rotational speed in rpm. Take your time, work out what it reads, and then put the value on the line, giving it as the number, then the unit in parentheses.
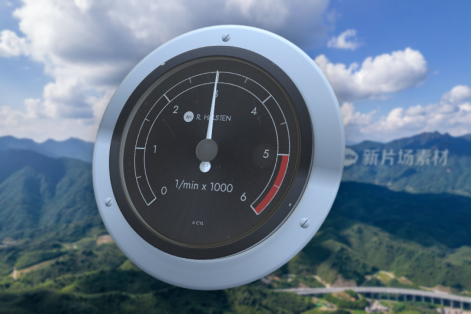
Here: 3000 (rpm)
